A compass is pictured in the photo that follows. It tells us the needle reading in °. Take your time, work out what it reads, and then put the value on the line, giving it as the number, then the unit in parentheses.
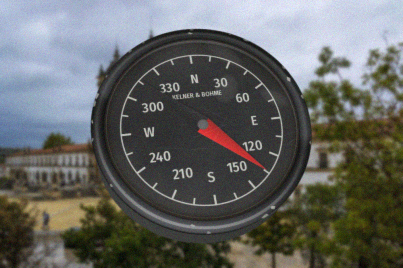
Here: 135 (°)
